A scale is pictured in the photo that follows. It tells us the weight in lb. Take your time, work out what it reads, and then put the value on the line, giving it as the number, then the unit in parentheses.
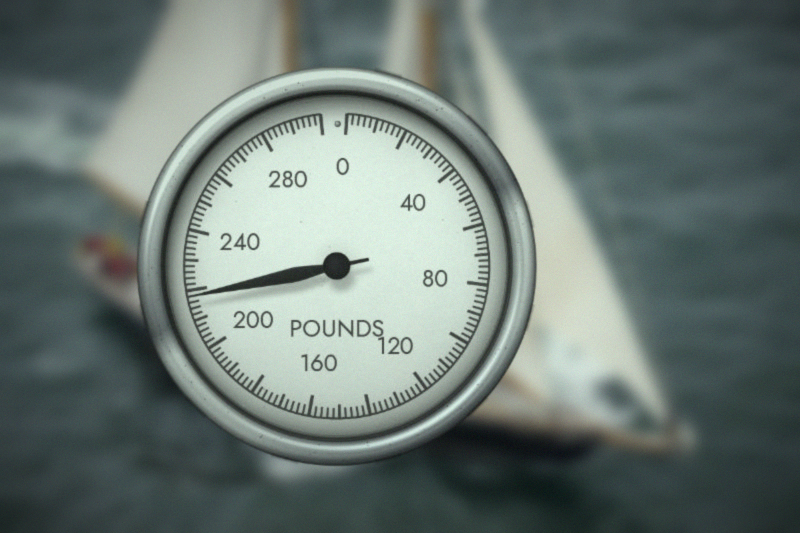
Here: 218 (lb)
